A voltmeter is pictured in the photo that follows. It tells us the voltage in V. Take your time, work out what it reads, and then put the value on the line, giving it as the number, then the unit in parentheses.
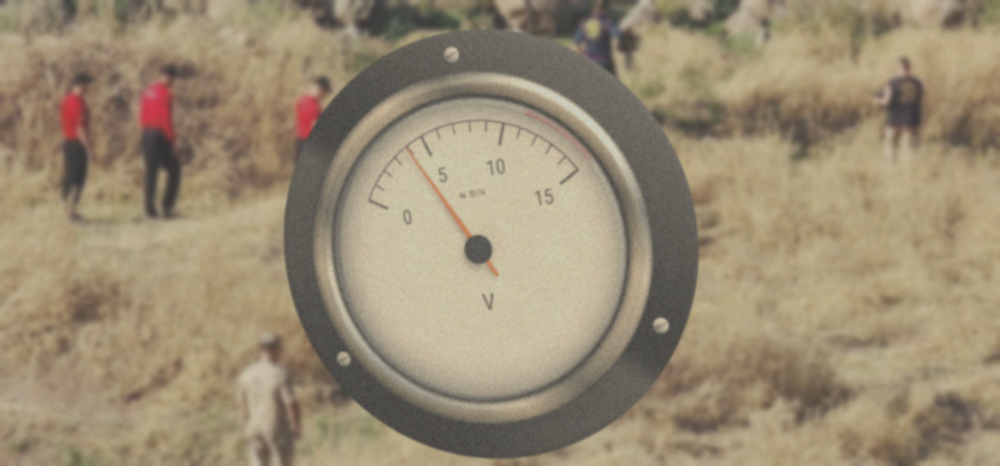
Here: 4 (V)
